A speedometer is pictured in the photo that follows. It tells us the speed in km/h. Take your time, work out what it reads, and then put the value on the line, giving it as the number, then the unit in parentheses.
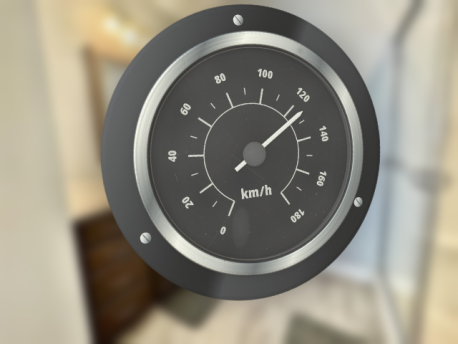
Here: 125 (km/h)
